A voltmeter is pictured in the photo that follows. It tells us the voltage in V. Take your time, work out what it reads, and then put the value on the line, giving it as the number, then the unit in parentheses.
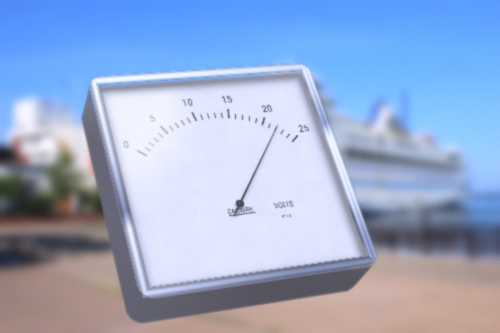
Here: 22 (V)
